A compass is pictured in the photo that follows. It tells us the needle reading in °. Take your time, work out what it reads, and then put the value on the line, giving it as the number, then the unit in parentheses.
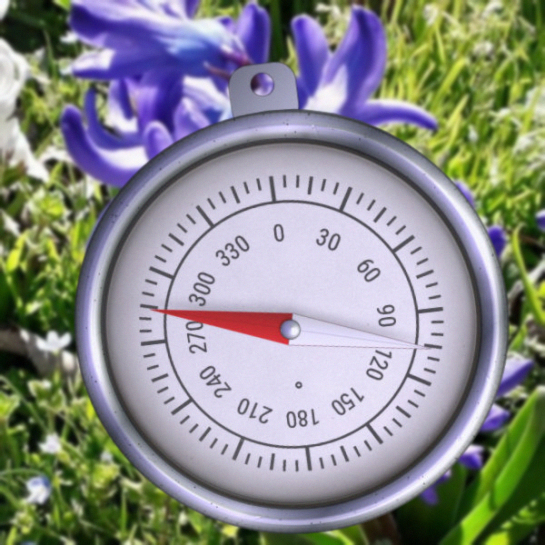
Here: 285 (°)
